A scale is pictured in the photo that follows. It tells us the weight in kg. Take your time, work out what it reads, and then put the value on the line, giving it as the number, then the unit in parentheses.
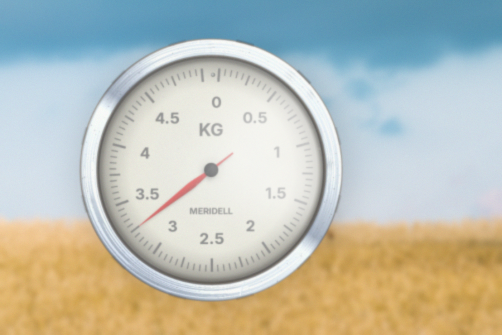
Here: 3.25 (kg)
